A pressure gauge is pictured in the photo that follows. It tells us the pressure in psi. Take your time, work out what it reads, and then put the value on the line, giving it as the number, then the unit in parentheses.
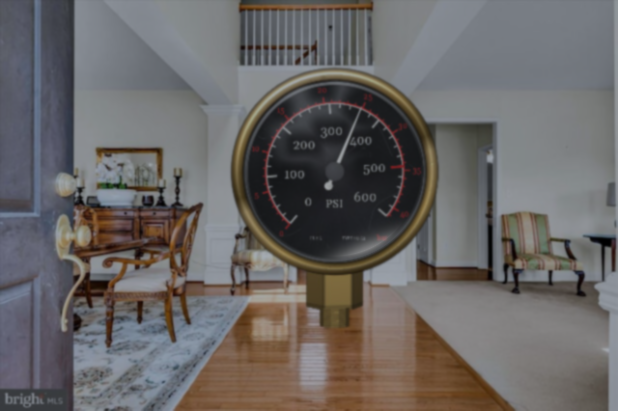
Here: 360 (psi)
